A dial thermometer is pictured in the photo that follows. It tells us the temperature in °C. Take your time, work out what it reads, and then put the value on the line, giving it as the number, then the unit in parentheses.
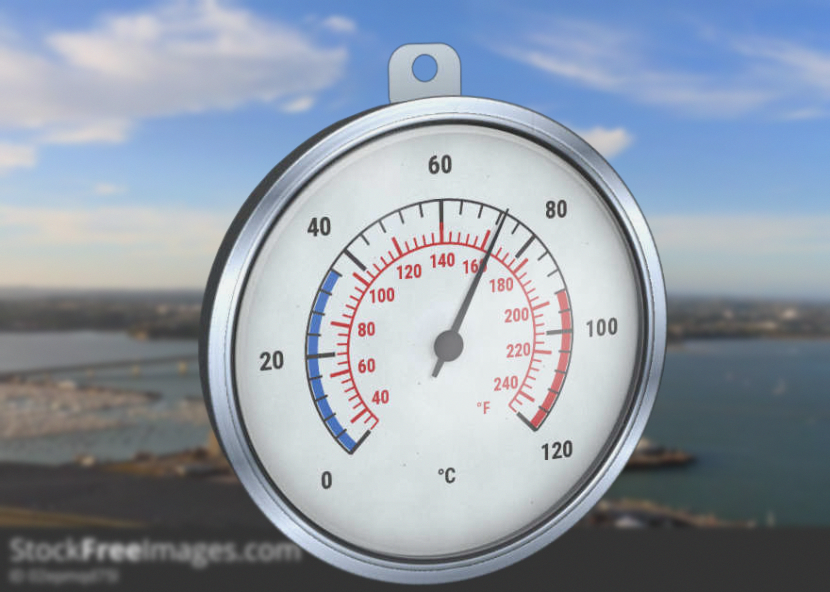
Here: 72 (°C)
